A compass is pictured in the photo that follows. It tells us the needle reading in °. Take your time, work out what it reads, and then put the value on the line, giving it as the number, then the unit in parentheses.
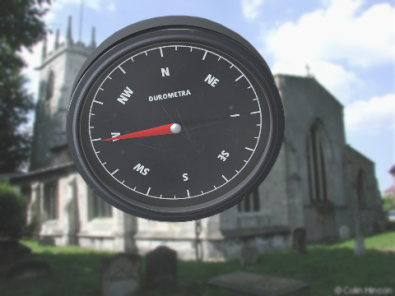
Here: 270 (°)
